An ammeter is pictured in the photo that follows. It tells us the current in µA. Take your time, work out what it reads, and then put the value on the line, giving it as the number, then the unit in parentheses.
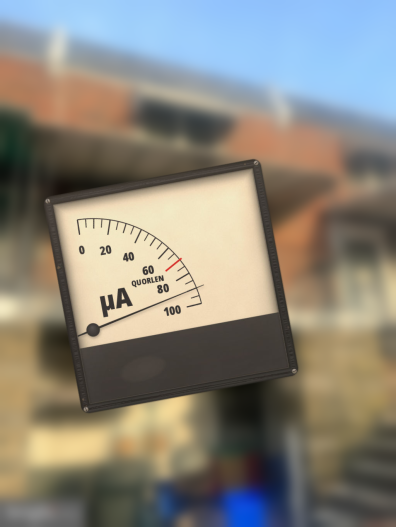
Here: 90 (µA)
